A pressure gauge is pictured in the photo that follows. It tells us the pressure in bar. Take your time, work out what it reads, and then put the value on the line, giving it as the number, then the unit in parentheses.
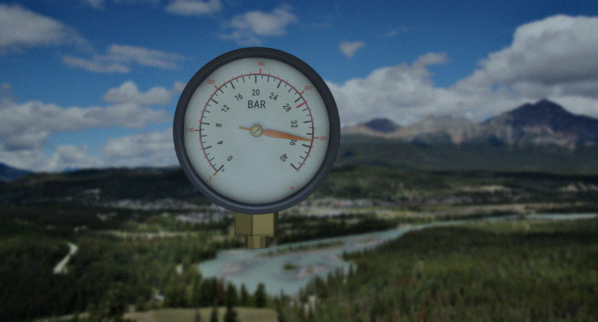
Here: 35 (bar)
